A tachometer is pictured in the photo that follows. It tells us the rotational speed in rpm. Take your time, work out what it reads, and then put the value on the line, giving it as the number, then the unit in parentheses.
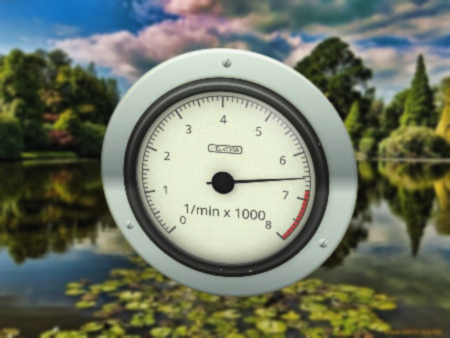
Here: 6500 (rpm)
